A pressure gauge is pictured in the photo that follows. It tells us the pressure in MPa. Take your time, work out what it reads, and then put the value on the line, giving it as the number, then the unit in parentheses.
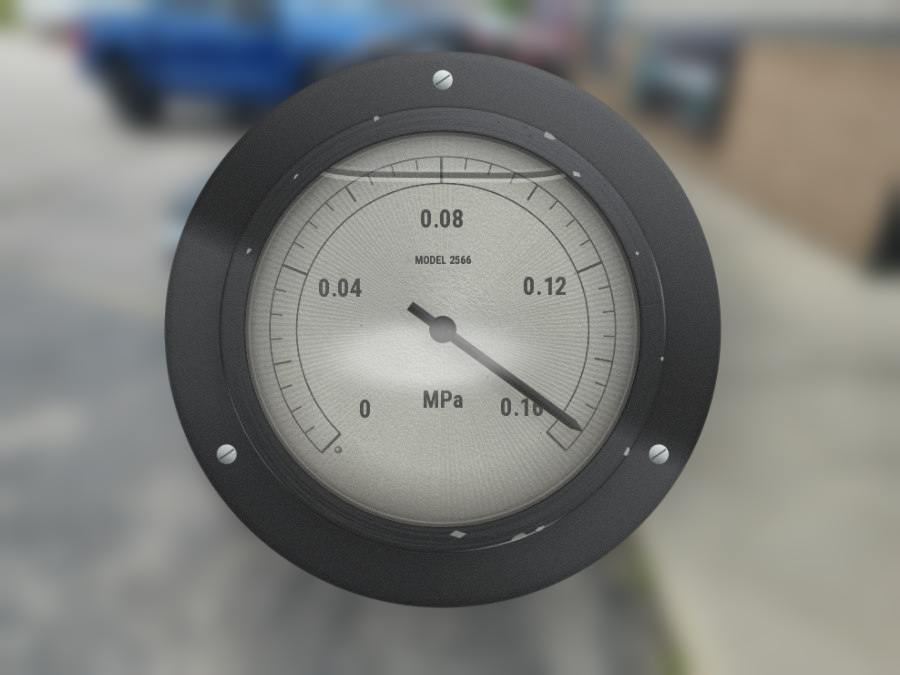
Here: 0.155 (MPa)
